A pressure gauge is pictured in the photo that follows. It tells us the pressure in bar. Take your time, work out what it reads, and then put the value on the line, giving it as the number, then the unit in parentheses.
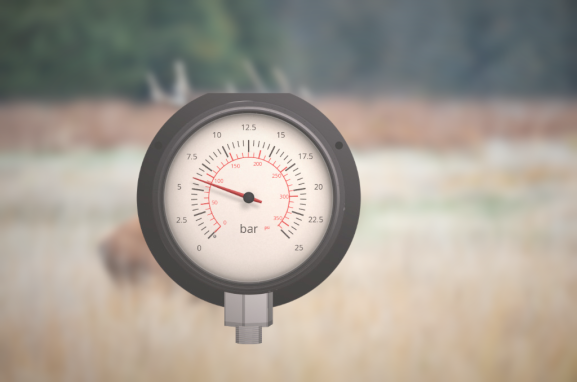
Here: 6 (bar)
